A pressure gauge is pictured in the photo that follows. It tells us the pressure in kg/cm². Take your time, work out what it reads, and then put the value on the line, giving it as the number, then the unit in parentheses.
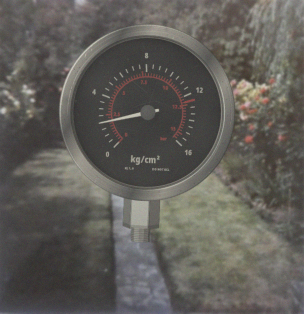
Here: 2 (kg/cm²)
